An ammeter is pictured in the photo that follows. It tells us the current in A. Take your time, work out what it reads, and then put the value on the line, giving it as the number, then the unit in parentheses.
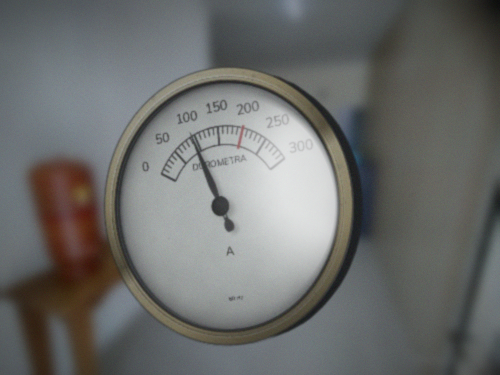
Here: 100 (A)
